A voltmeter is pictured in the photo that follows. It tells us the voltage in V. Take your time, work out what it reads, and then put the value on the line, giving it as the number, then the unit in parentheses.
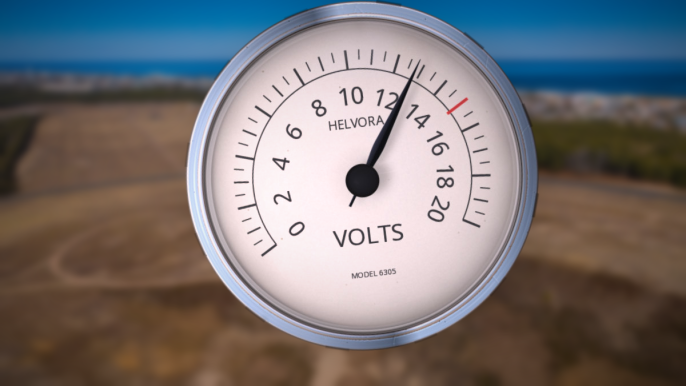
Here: 12.75 (V)
